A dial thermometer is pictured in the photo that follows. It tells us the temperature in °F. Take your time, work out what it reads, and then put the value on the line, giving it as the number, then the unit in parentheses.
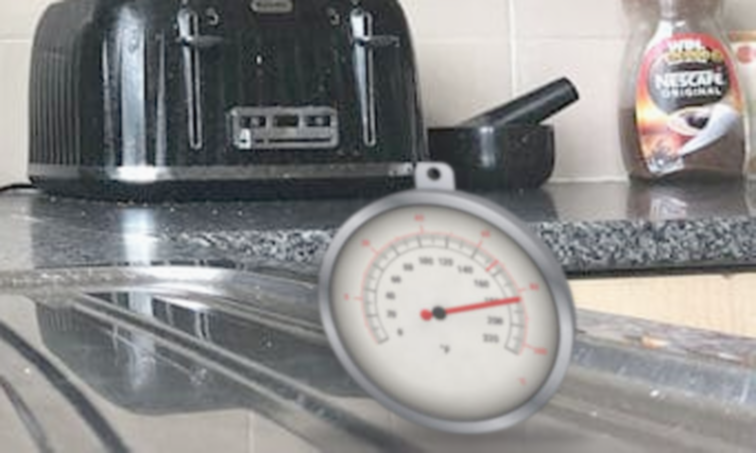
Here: 180 (°F)
